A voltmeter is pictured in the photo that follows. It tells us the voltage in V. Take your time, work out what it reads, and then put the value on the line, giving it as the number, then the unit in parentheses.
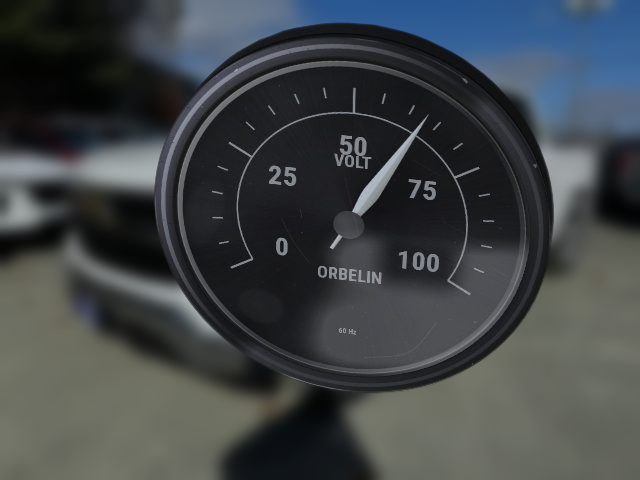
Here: 62.5 (V)
